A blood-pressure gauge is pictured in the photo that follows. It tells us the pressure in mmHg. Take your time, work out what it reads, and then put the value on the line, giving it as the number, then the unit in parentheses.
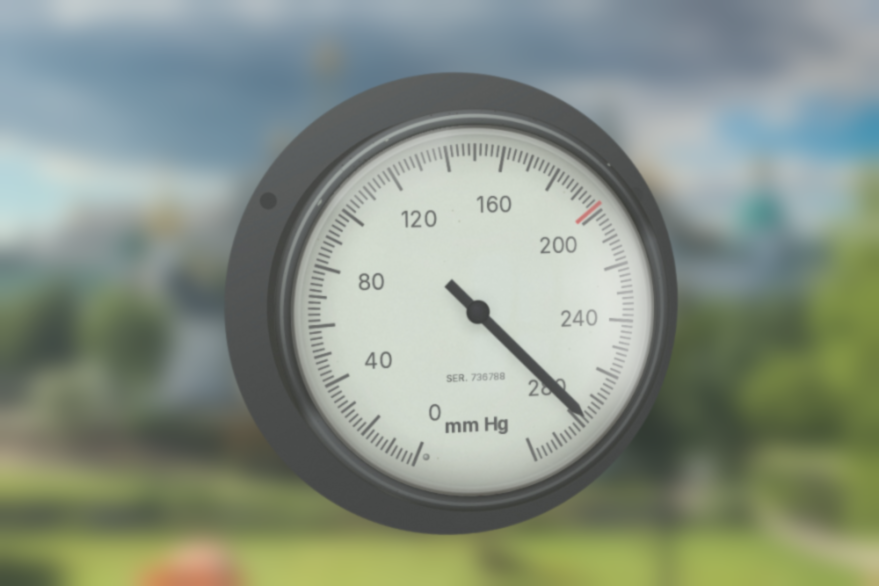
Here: 278 (mmHg)
